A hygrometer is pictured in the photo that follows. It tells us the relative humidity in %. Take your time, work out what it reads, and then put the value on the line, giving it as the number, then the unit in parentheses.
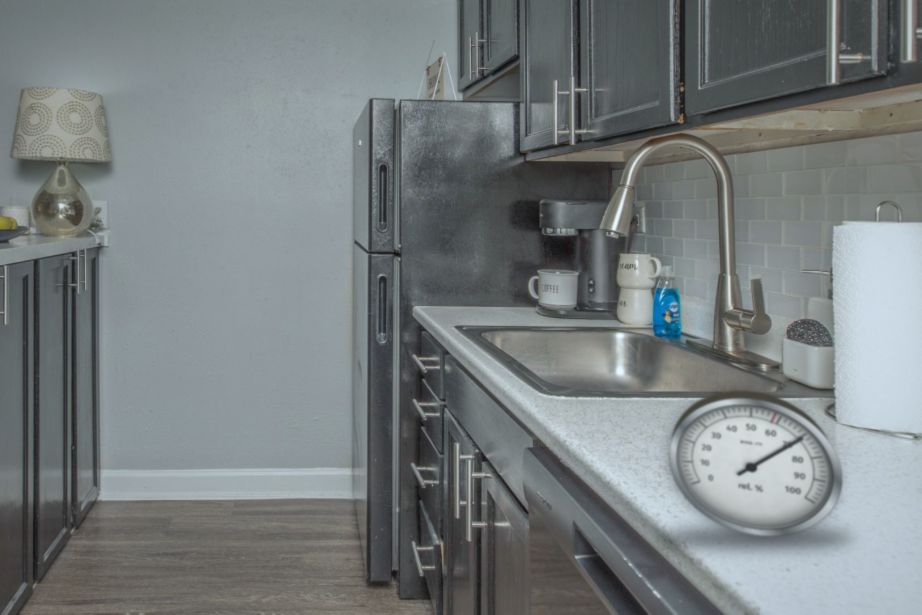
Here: 70 (%)
